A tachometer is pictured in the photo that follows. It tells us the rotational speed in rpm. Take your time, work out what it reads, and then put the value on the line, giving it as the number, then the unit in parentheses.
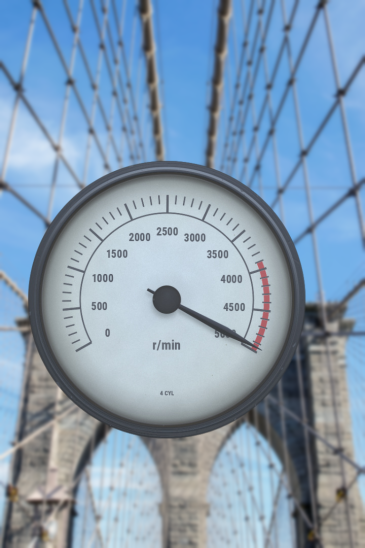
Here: 4950 (rpm)
